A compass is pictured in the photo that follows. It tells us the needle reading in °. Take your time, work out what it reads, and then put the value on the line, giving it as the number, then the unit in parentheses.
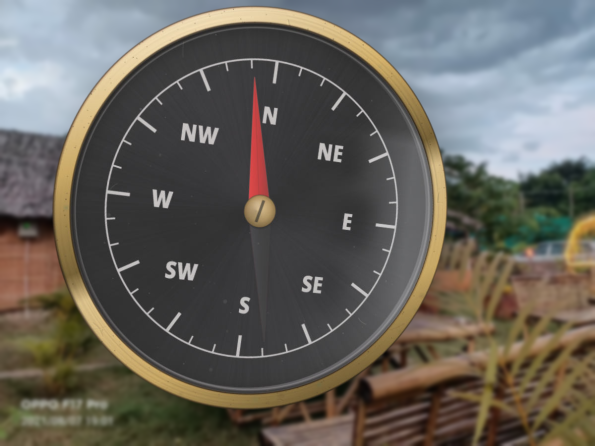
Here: 350 (°)
